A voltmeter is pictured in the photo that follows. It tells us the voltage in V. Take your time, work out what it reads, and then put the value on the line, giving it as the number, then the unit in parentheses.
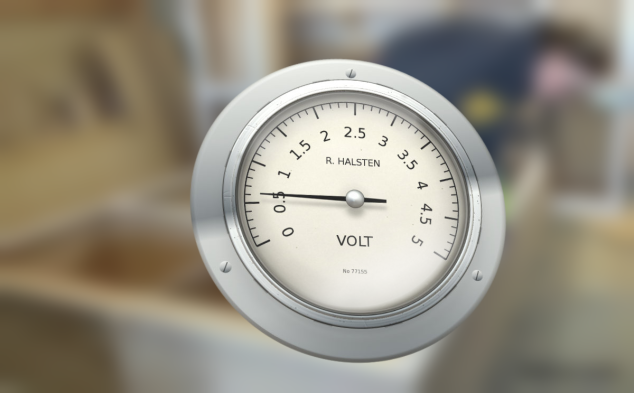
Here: 0.6 (V)
